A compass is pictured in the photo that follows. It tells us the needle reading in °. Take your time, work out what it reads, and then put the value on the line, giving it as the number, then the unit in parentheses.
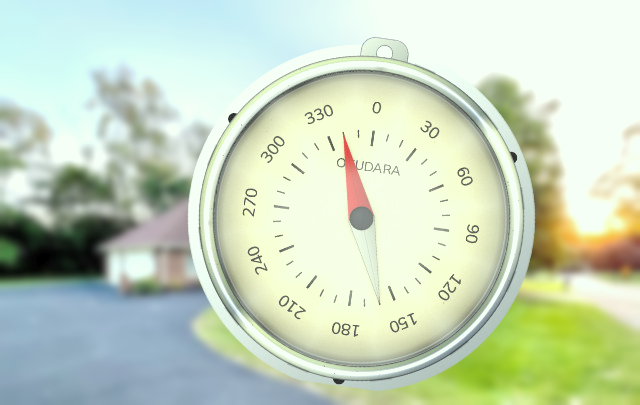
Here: 340 (°)
